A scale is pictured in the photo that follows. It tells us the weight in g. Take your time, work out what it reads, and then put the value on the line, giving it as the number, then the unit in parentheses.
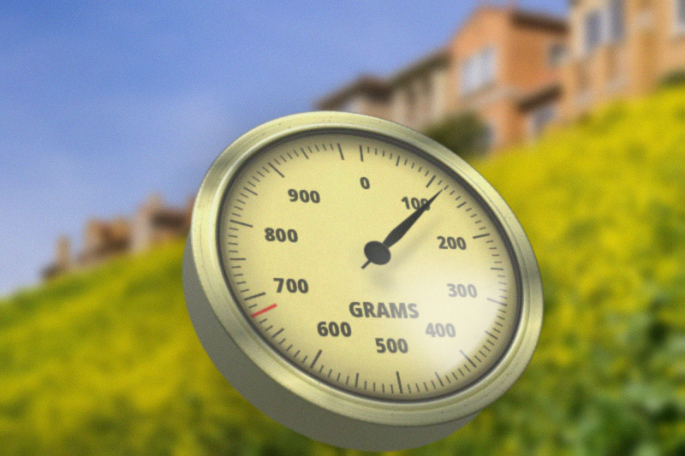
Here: 120 (g)
